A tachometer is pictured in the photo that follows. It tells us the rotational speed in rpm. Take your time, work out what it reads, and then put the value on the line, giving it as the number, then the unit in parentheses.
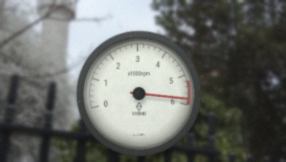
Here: 5800 (rpm)
